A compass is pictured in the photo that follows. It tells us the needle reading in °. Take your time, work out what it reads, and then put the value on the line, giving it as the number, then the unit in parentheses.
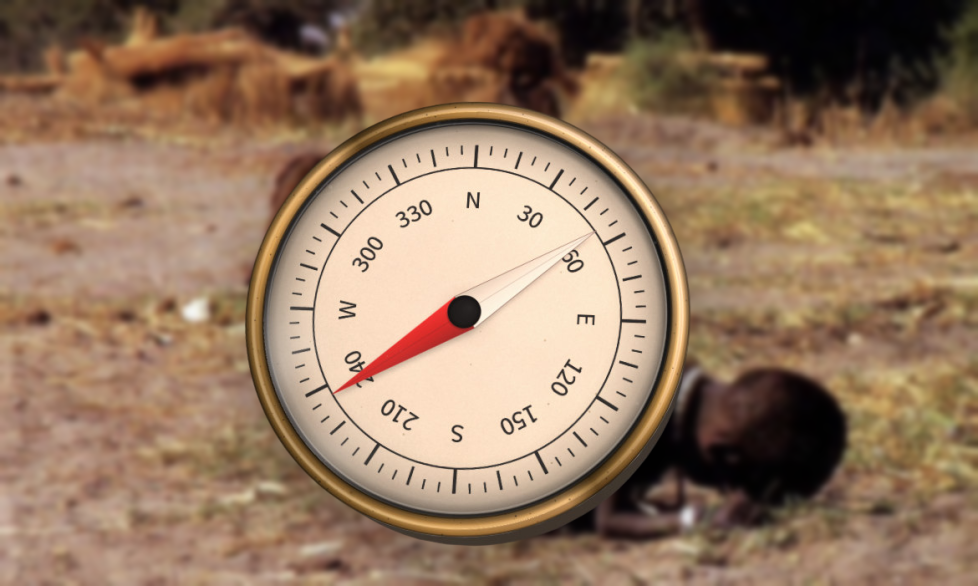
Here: 235 (°)
